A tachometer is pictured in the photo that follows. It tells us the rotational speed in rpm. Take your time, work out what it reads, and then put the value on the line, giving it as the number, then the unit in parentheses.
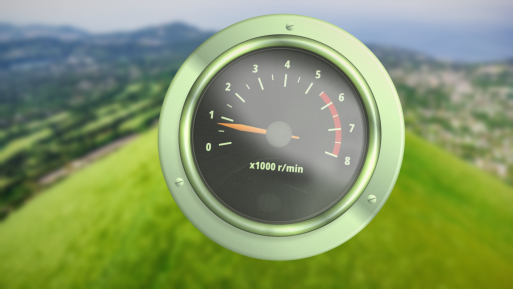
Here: 750 (rpm)
